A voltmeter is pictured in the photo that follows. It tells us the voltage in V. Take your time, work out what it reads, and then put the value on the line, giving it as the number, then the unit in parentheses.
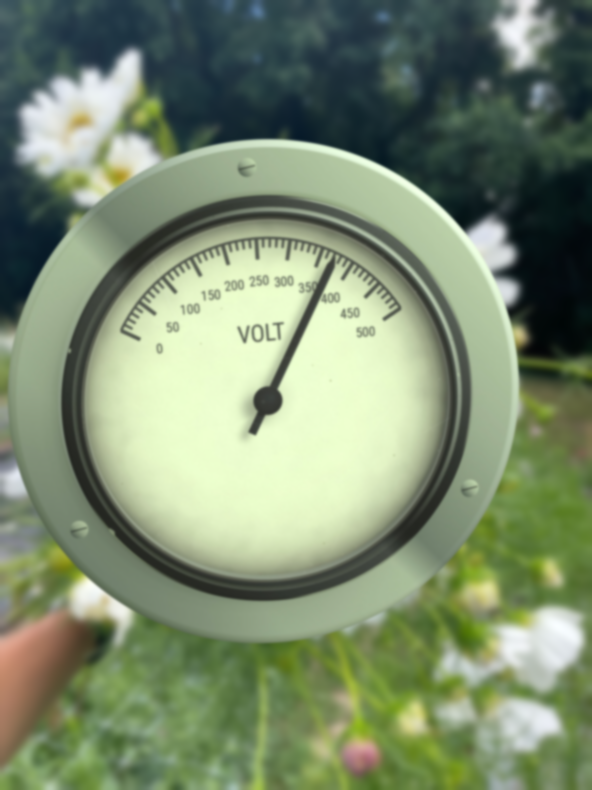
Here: 370 (V)
